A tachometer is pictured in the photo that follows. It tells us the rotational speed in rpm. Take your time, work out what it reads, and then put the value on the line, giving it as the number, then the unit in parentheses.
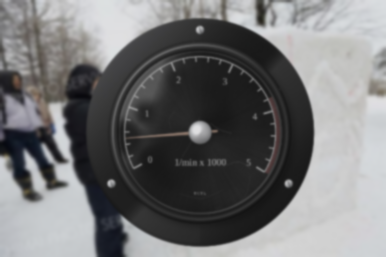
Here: 500 (rpm)
